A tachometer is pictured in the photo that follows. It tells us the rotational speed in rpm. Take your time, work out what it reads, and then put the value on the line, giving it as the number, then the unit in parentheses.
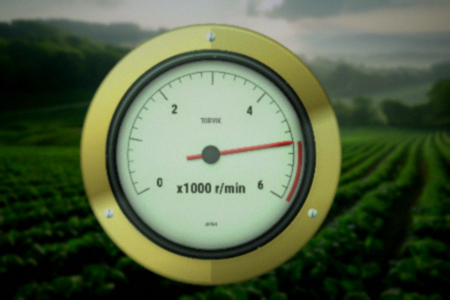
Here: 5000 (rpm)
